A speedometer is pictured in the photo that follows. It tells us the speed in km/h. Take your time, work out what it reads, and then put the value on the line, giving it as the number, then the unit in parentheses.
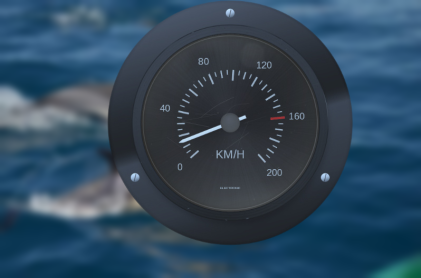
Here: 15 (km/h)
